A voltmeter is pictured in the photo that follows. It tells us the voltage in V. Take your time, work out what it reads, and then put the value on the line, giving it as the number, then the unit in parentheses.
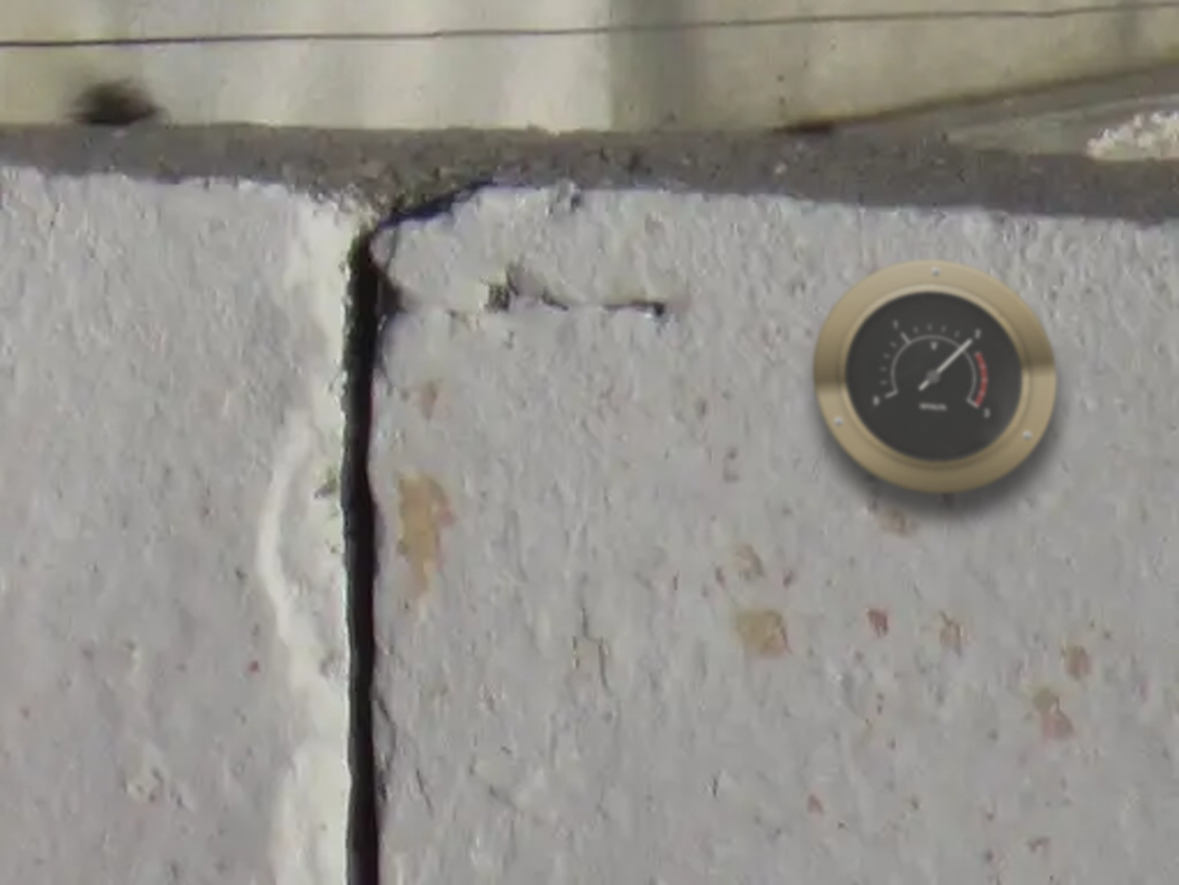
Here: 2 (V)
